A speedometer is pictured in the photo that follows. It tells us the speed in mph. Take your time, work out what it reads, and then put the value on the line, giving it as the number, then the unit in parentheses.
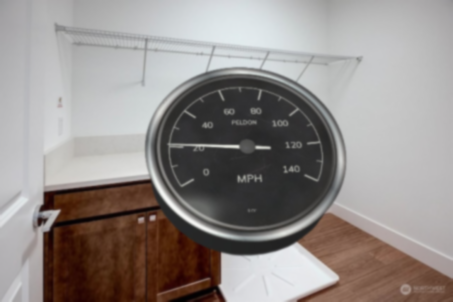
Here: 20 (mph)
